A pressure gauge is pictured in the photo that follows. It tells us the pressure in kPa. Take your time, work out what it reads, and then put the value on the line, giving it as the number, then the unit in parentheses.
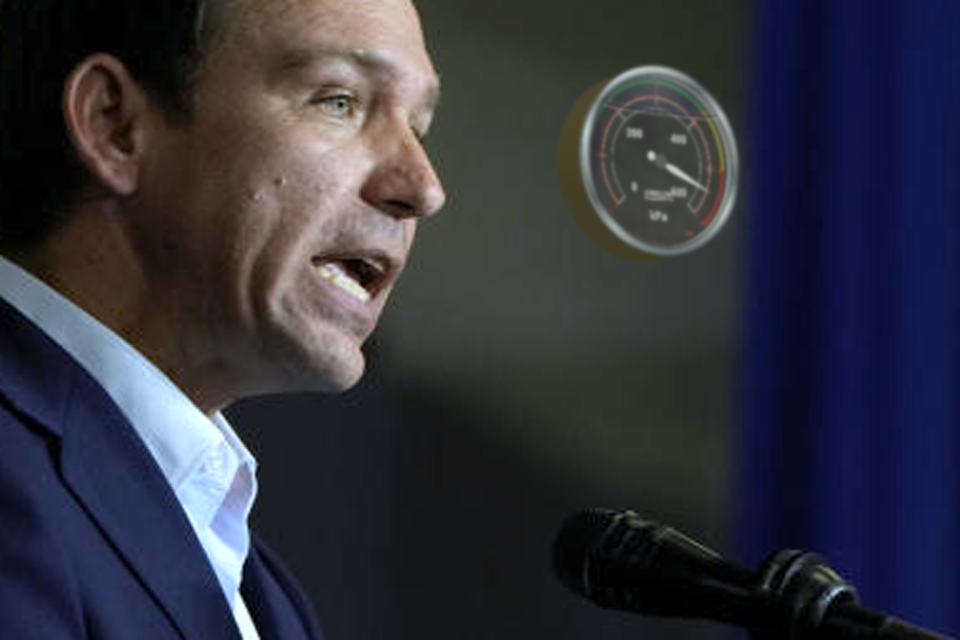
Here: 550 (kPa)
